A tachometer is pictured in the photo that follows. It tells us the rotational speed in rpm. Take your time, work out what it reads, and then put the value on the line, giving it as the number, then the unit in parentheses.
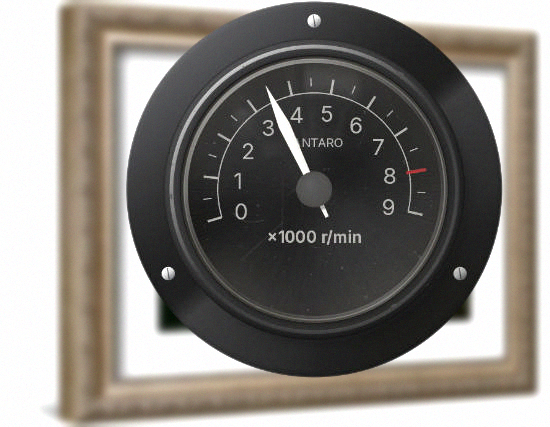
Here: 3500 (rpm)
